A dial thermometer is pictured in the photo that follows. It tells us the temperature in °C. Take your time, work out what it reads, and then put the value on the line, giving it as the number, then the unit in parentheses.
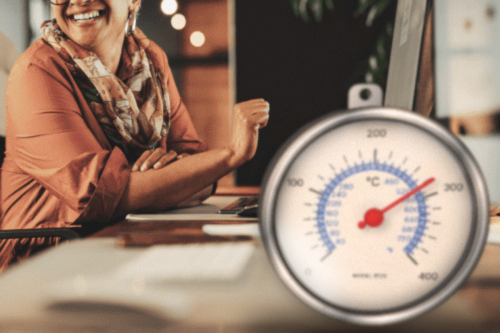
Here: 280 (°C)
